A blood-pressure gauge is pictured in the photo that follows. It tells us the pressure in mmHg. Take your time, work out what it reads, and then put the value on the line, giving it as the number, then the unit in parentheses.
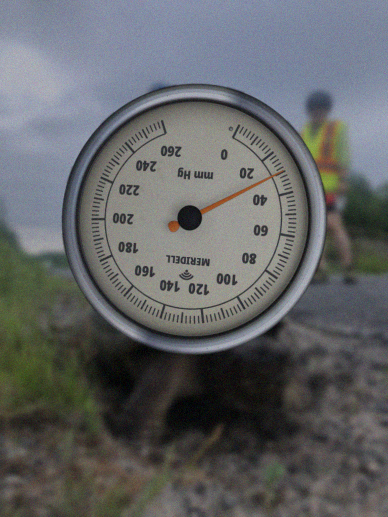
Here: 30 (mmHg)
